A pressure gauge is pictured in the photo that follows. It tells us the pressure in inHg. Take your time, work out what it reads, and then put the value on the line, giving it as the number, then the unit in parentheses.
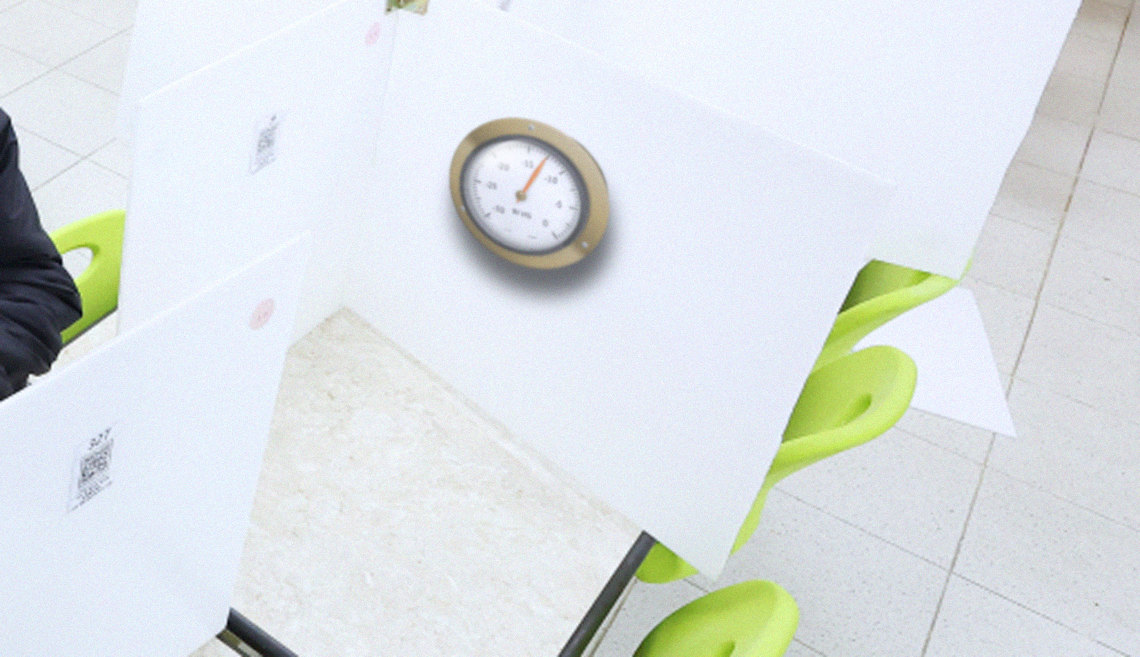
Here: -12.5 (inHg)
